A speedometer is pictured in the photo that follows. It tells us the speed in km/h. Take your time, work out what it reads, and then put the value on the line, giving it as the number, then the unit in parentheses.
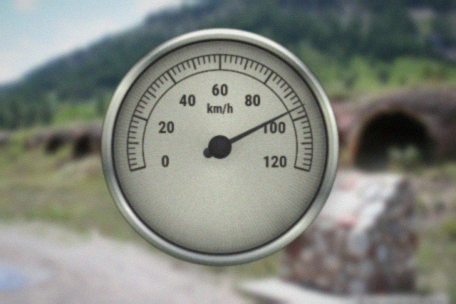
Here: 96 (km/h)
